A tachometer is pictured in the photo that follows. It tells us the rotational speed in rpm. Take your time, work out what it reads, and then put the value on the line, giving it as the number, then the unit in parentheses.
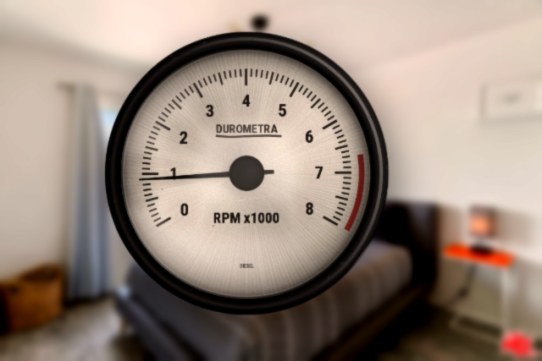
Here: 900 (rpm)
